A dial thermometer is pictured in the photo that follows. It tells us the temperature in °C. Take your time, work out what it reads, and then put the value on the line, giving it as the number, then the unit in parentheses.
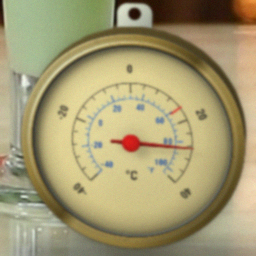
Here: 28 (°C)
